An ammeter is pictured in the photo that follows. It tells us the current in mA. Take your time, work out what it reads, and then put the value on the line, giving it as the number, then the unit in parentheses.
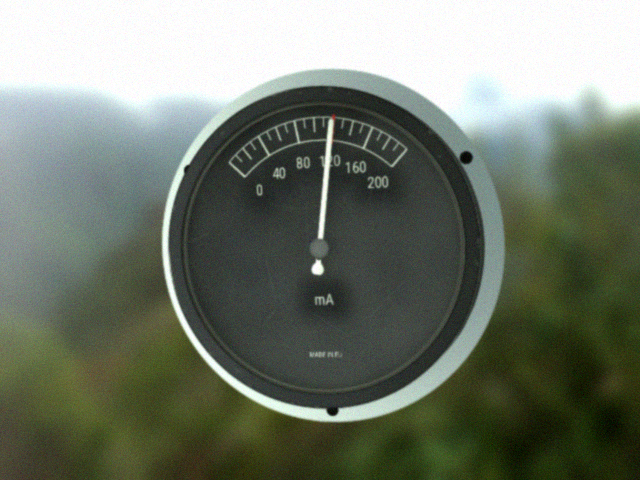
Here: 120 (mA)
